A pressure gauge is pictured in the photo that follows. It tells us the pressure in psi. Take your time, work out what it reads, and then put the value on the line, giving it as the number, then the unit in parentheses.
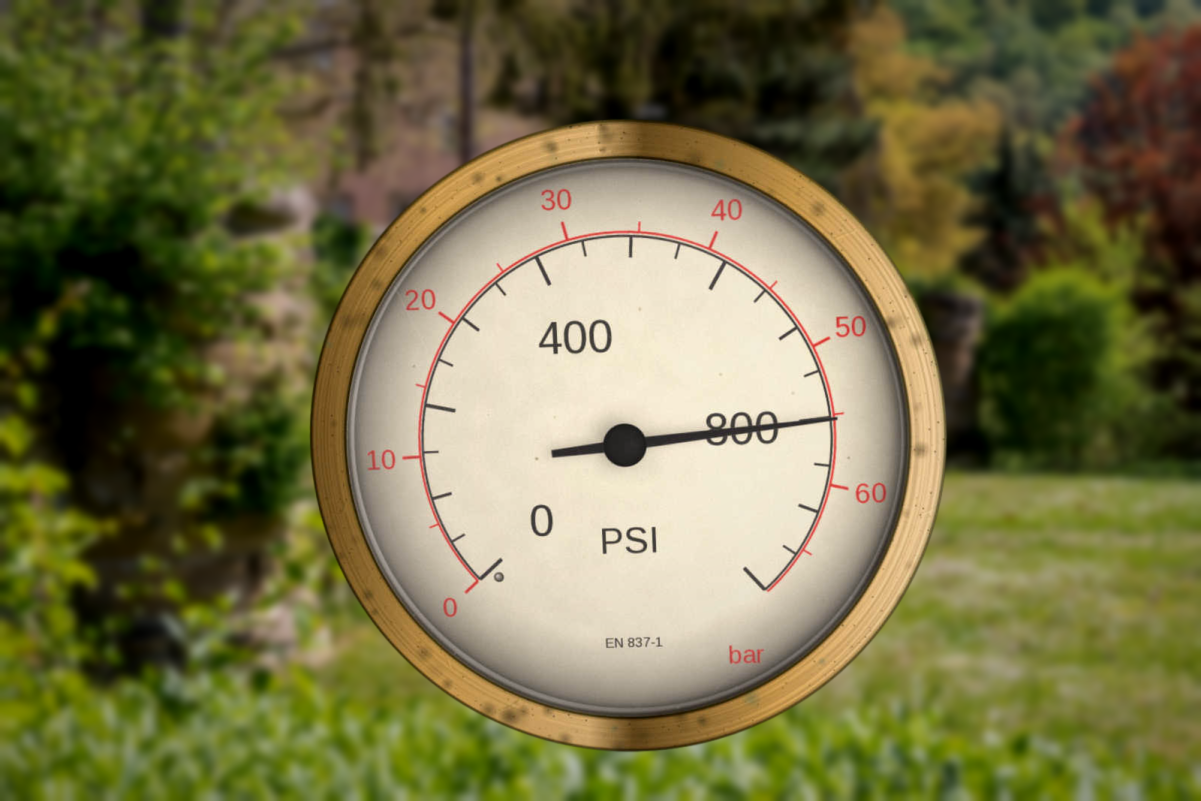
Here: 800 (psi)
